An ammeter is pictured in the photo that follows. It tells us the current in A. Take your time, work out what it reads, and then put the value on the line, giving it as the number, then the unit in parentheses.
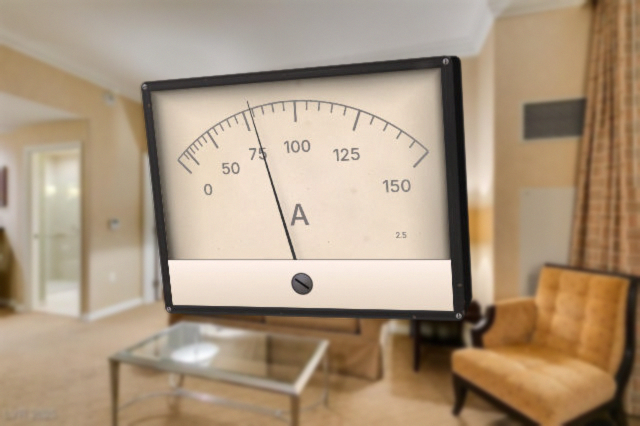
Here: 80 (A)
